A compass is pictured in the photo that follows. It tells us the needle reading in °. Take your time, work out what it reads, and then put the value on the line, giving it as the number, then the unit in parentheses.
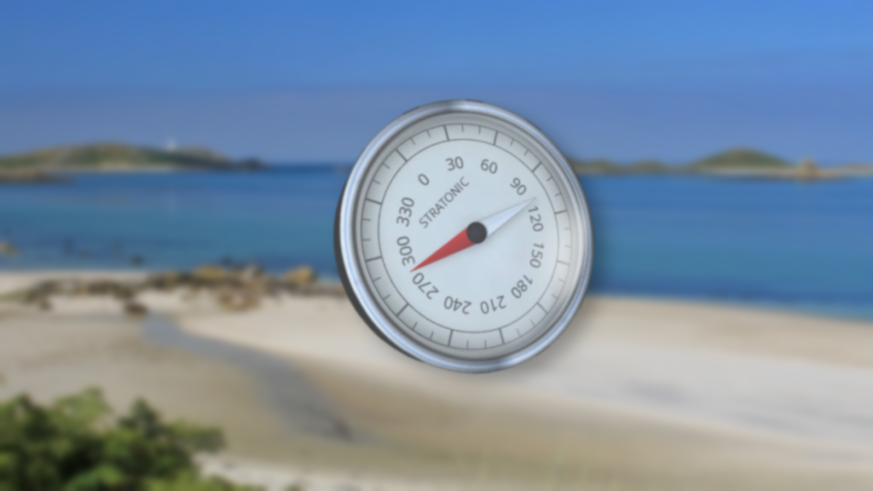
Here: 285 (°)
